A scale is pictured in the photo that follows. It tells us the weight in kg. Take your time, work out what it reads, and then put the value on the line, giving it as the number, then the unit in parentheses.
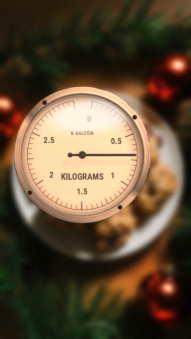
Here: 0.7 (kg)
